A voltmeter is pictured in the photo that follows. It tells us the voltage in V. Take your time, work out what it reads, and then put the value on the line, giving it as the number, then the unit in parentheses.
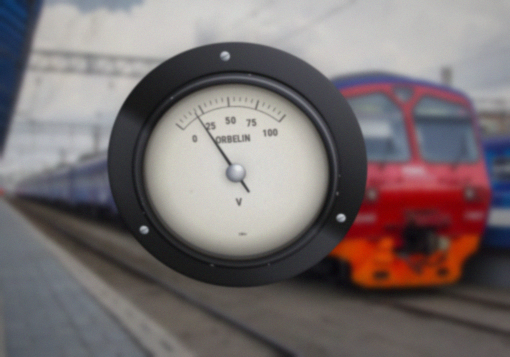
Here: 20 (V)
